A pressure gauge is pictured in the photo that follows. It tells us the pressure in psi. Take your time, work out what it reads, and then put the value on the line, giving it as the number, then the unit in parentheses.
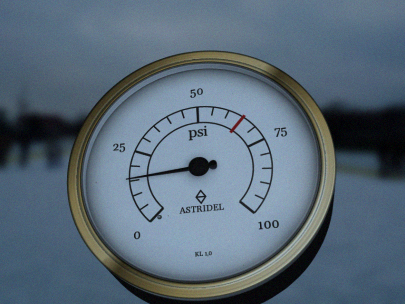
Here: 15 (psi)
